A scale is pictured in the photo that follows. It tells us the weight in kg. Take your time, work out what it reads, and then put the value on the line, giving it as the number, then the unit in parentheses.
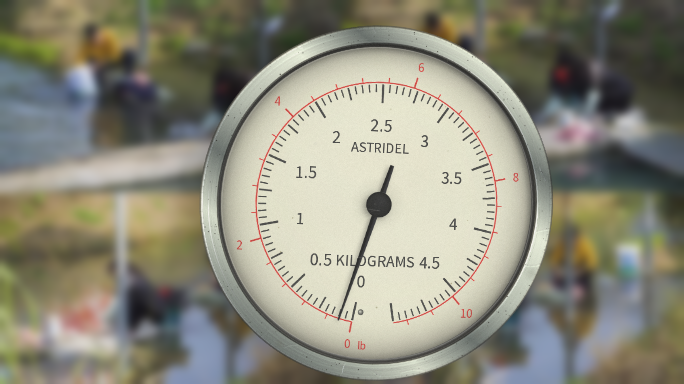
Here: 0.1 (kg)
